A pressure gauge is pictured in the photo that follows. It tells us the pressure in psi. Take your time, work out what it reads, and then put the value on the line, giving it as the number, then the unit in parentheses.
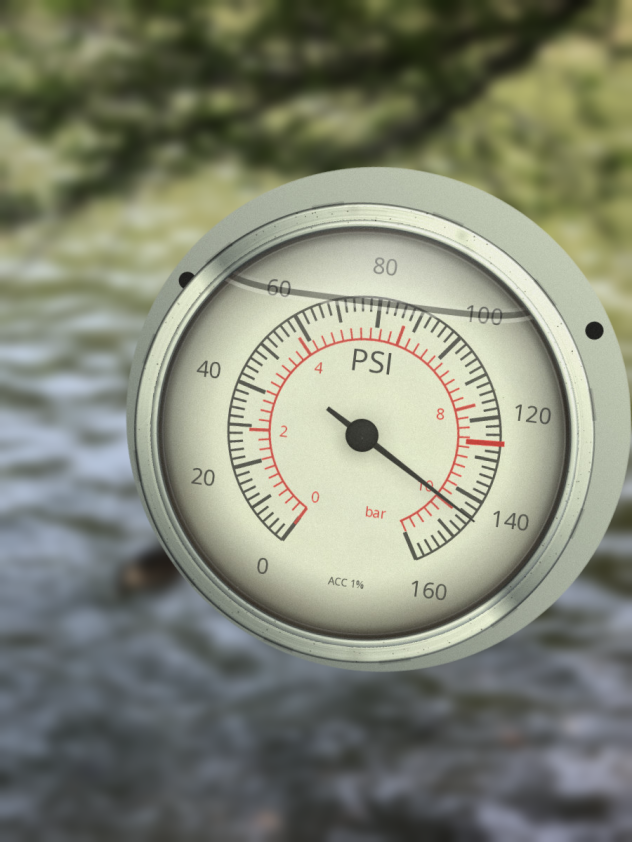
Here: 144 (psi)
